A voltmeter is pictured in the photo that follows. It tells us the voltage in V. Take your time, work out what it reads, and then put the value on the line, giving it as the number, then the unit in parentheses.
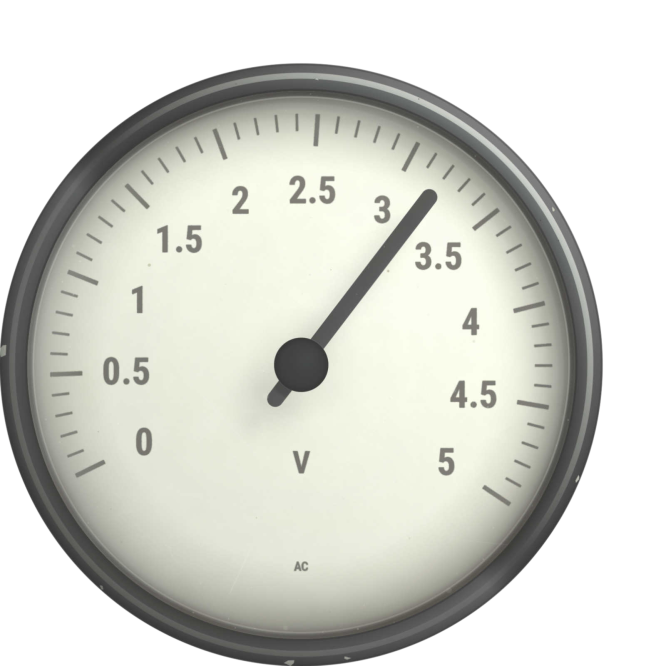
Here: 3.2 (V)
